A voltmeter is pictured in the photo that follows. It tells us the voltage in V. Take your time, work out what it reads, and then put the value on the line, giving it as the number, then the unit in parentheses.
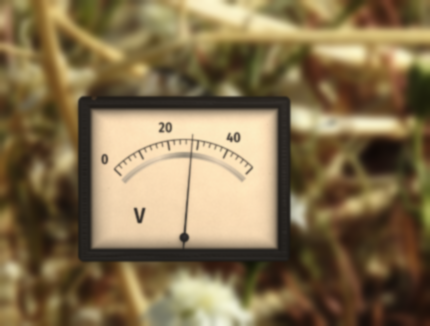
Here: 28 (V)
